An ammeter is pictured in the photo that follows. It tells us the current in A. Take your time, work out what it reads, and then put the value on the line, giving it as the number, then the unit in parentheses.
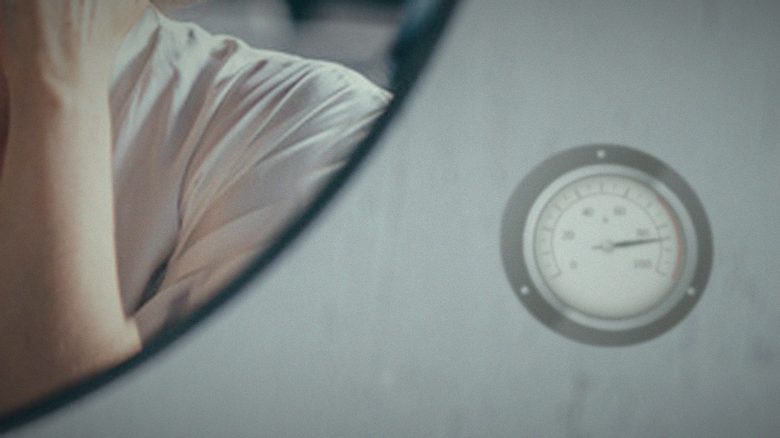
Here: 85 (A)
